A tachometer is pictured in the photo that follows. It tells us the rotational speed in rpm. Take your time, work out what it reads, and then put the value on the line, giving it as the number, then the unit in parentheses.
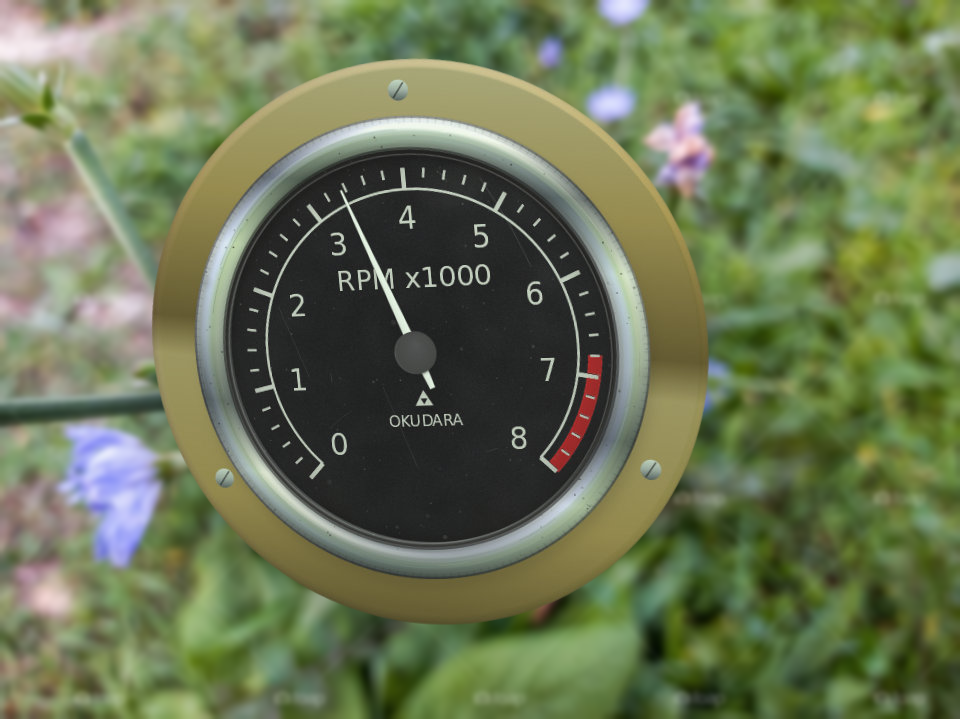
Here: 3400 (rpm)
